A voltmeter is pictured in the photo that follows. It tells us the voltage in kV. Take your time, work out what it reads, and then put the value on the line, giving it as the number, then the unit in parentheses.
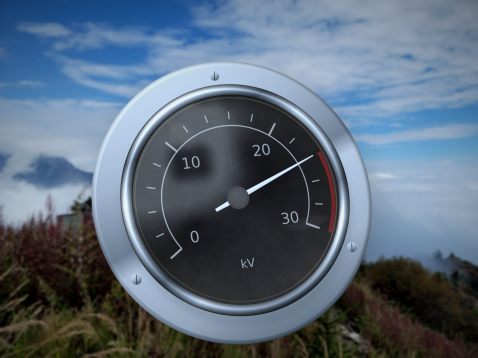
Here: 24 (kV)
